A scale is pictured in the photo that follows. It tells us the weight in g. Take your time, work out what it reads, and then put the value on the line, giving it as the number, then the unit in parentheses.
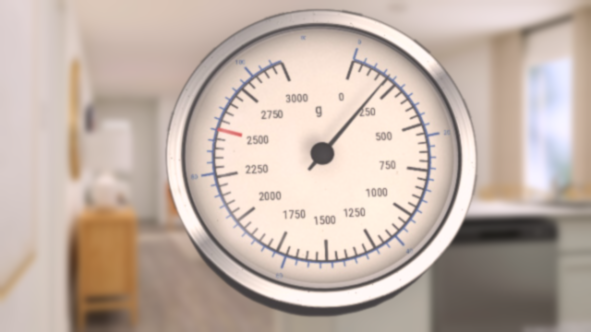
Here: 200 (g)
